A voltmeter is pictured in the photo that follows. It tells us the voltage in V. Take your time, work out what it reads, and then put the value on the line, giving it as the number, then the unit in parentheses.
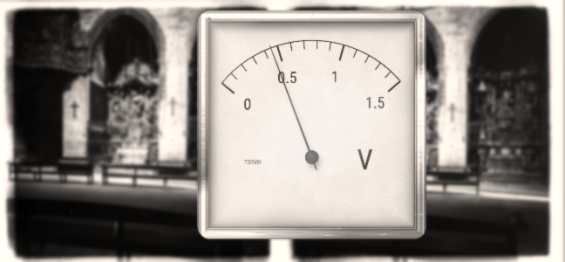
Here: 0.45 (V)
